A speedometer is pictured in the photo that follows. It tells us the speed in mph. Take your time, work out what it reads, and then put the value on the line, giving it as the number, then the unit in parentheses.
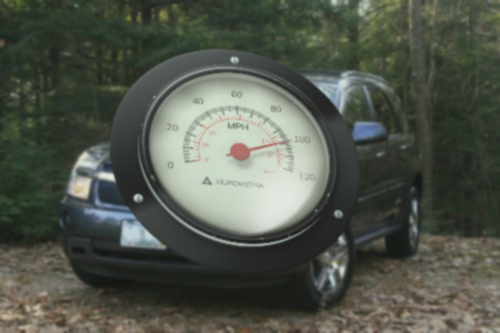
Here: 100 (mph)
